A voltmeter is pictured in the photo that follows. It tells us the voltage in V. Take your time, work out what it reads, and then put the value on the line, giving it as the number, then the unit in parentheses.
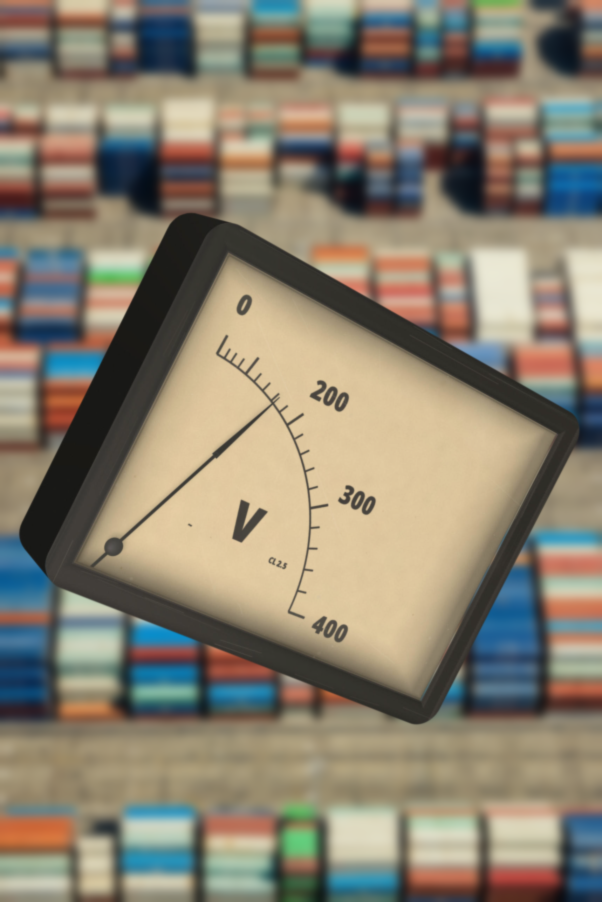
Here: 160 (V)
